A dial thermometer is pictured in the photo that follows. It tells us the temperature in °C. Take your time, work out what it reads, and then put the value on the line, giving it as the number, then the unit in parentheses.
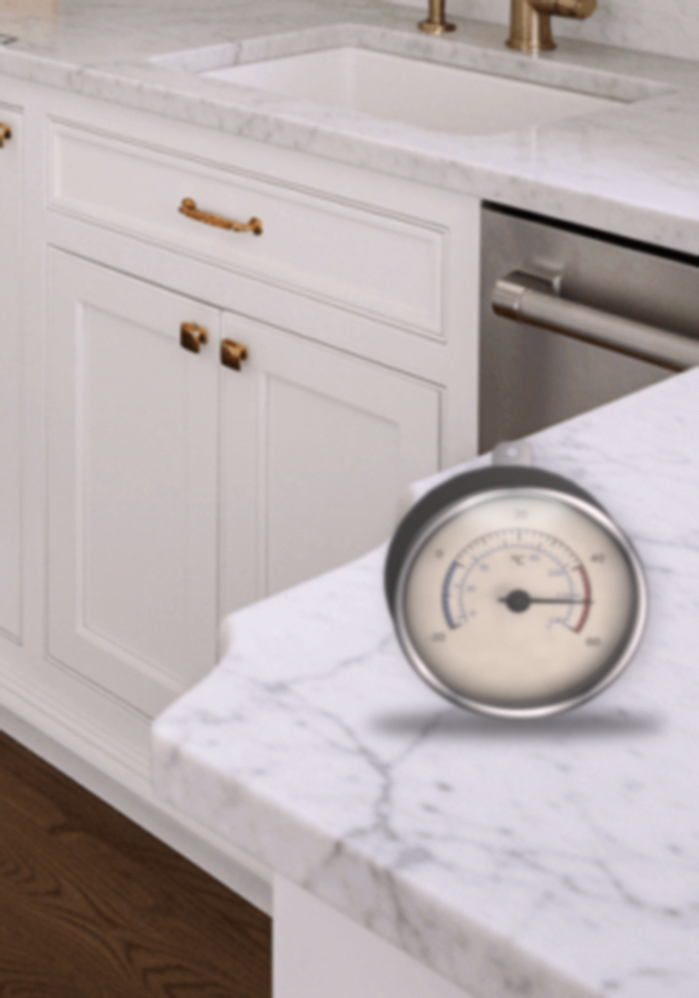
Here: 50 (°C)
